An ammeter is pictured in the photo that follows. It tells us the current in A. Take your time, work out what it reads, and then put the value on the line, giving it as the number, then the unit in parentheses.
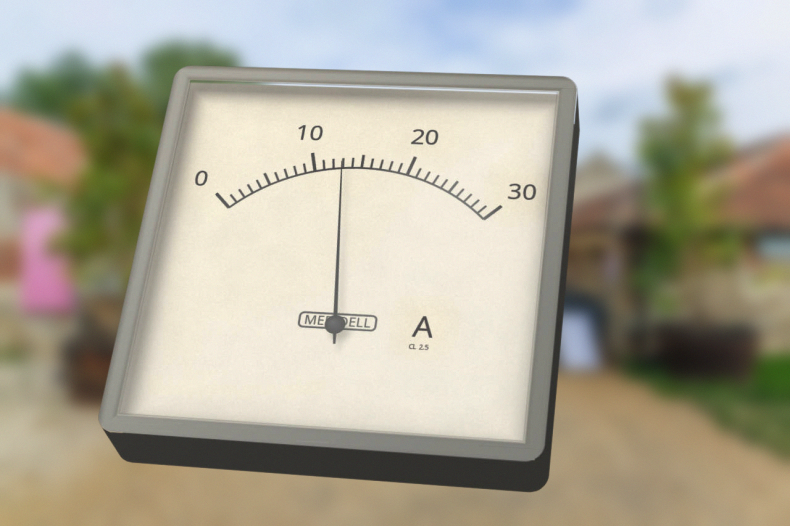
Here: 13 (A)
